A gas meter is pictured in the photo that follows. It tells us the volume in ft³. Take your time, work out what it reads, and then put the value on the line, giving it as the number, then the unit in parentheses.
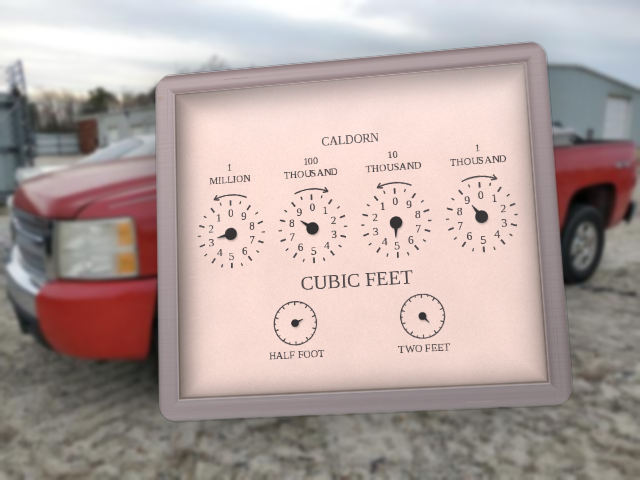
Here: 284900 (ft³)
